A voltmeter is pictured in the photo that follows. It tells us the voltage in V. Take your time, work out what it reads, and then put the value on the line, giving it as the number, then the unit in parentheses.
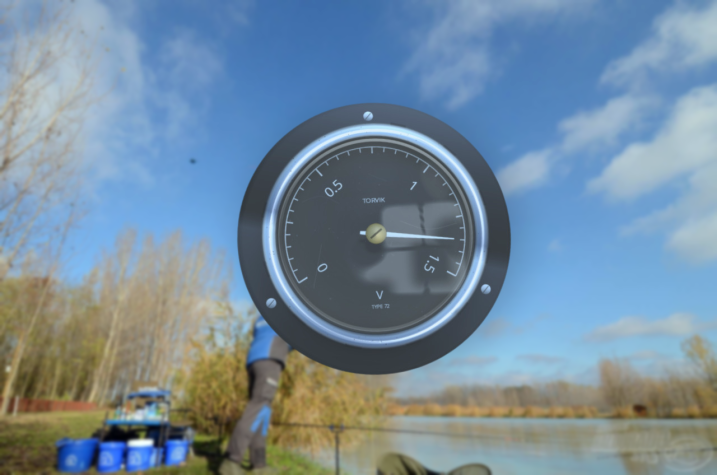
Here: 1.35 (V)
